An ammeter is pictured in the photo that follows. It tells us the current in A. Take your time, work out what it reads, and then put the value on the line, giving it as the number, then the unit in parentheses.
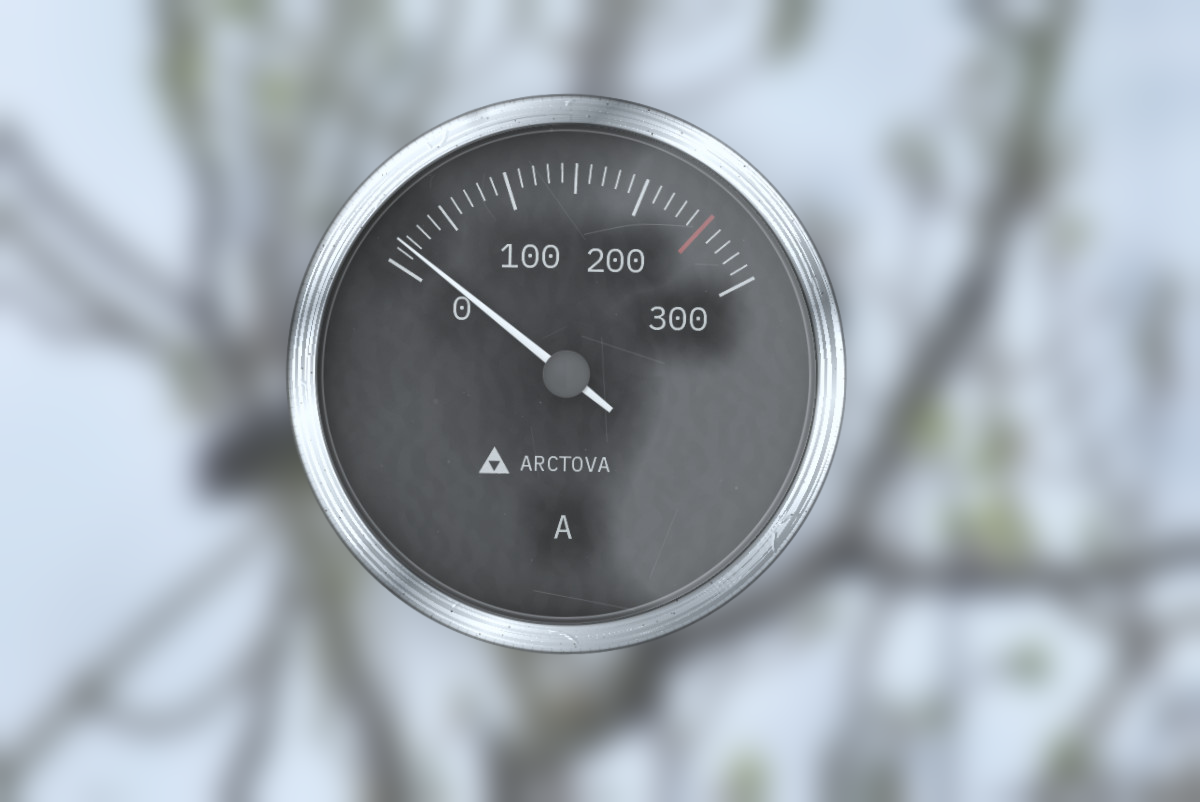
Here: 15 (A)
